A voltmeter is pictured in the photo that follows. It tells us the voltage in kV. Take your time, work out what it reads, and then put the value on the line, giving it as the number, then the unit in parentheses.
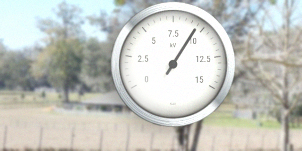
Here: 9.5 (kV)
